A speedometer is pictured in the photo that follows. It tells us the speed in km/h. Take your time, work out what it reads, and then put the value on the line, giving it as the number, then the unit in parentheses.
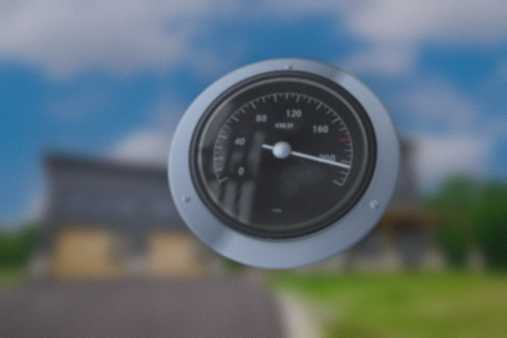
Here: 205 (km/h)
